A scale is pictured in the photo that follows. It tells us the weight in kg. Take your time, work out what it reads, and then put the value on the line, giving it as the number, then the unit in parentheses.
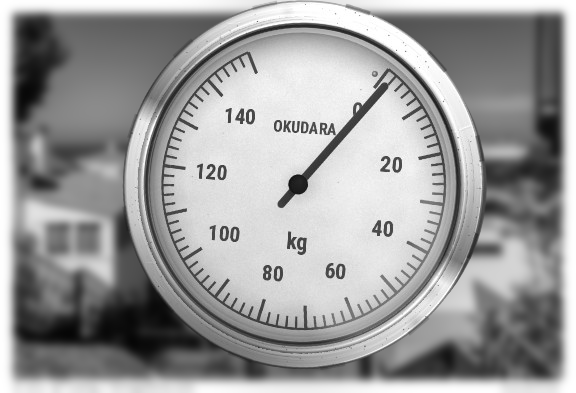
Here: 2 (kg)
